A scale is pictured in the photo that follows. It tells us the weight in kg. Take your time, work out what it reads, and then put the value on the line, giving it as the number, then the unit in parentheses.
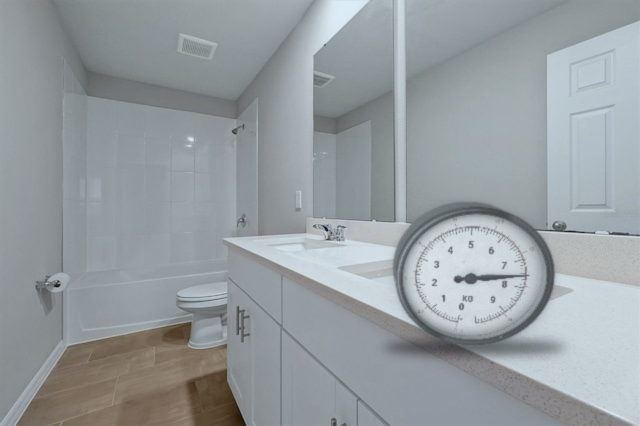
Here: 7.5 (kg)
